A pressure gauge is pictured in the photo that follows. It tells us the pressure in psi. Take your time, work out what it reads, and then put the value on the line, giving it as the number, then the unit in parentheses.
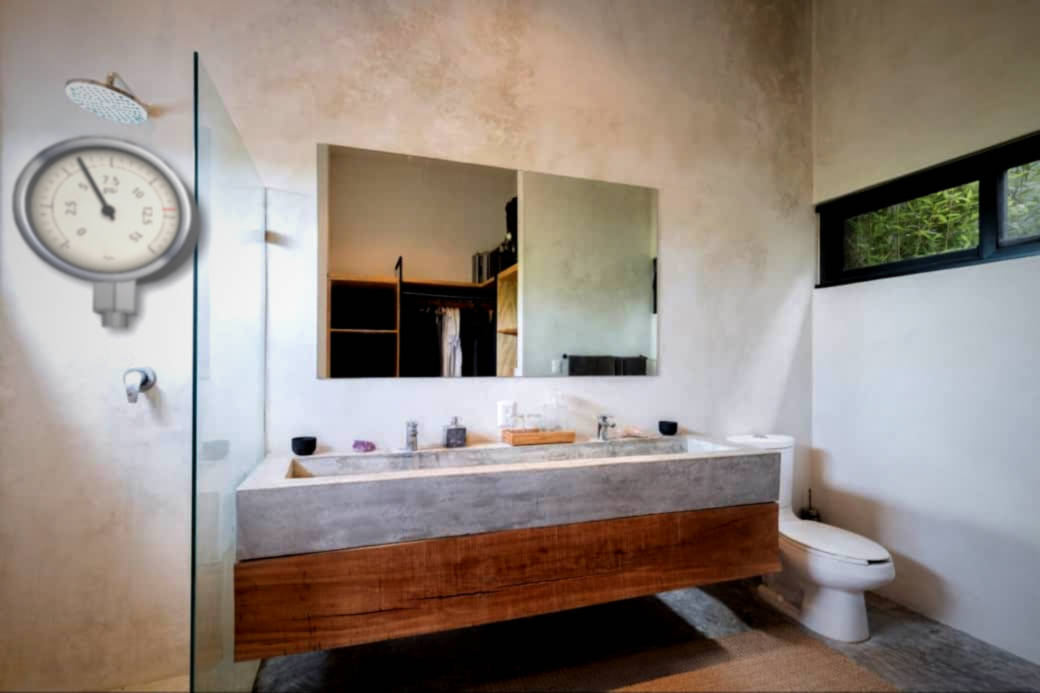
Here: 6 (psi)
